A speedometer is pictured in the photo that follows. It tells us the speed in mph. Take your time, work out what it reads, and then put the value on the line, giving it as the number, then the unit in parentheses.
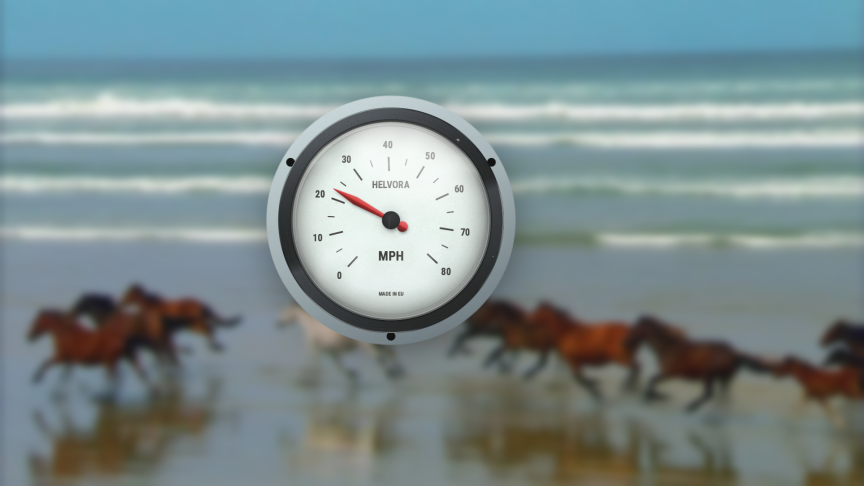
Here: 22.5 (mph)
